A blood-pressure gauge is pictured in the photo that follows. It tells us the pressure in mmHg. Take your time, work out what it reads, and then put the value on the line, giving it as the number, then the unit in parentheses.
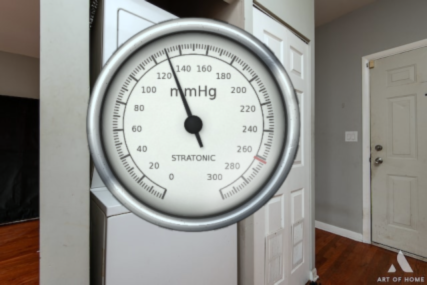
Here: 130 (mmHg)
